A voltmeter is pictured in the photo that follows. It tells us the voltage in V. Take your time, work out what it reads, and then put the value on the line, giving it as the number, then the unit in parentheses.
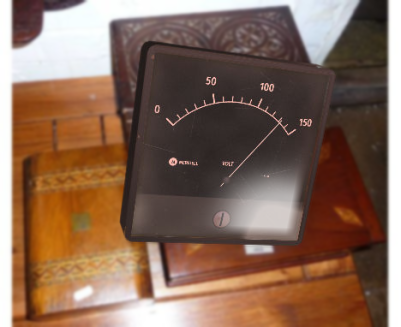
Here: 130 (V)
